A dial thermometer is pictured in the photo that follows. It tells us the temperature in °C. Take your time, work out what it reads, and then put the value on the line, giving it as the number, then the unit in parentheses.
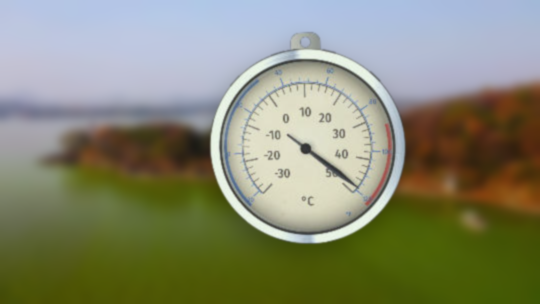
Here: 48 (°C)
